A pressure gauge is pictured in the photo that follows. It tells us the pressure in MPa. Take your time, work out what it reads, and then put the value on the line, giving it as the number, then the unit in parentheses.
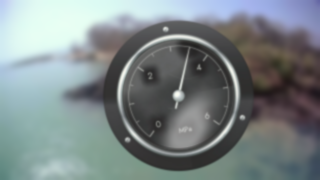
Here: 3.5 (MPa)
